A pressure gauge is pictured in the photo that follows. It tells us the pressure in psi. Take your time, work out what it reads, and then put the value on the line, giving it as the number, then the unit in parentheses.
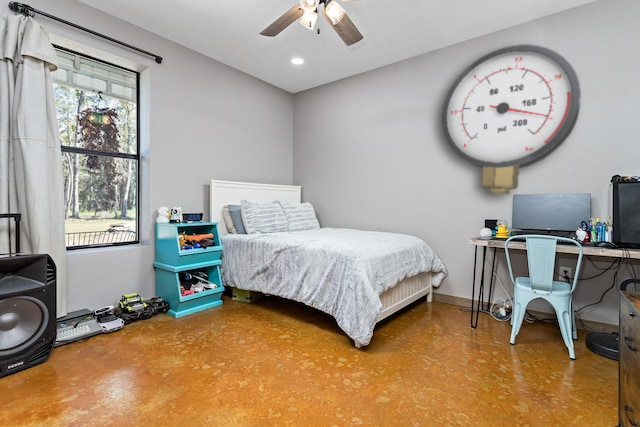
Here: 180 (psi)
